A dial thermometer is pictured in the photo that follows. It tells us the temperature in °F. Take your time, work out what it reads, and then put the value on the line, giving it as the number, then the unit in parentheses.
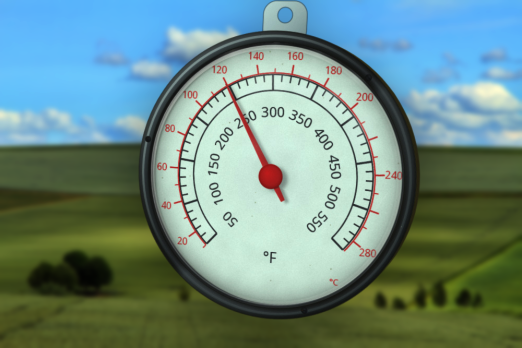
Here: 250 (°F)
